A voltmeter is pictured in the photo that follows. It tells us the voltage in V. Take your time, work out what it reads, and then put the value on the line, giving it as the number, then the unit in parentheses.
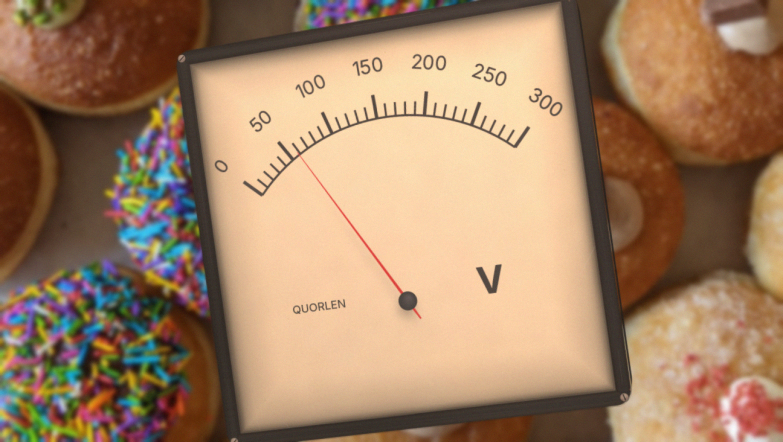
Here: 60 (V)
